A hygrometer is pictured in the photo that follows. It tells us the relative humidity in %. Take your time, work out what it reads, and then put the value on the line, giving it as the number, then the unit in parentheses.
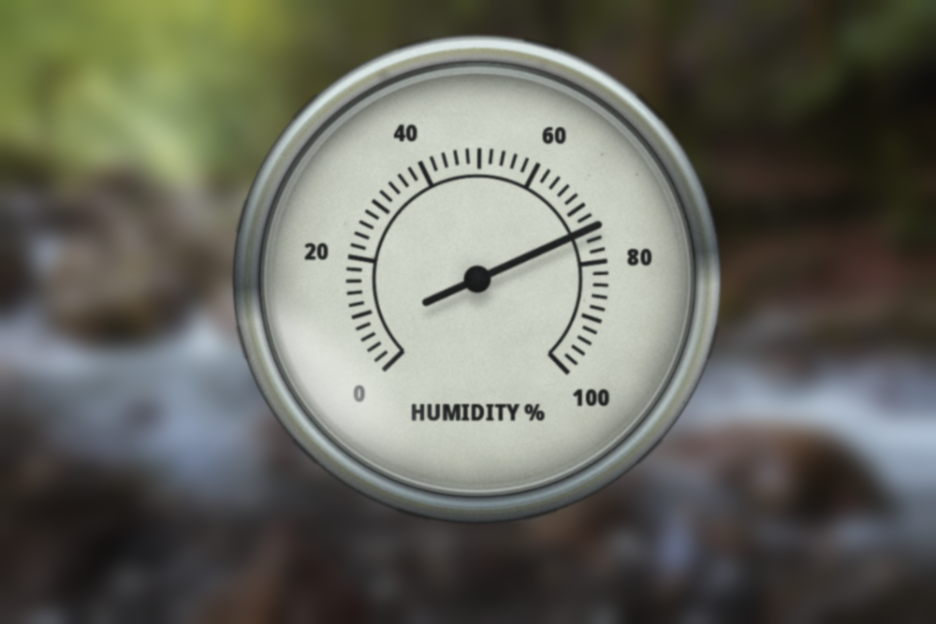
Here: 74 (%)
